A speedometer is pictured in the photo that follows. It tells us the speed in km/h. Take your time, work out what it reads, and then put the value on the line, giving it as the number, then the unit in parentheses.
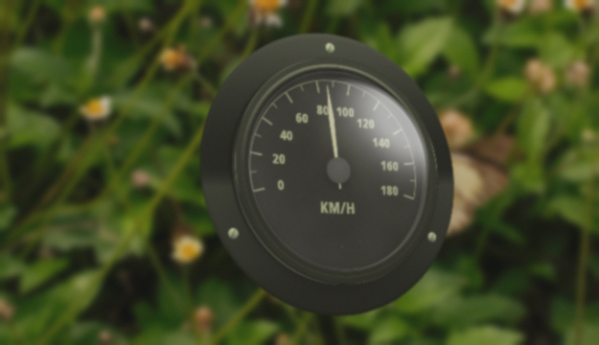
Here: 85 (km/h)
